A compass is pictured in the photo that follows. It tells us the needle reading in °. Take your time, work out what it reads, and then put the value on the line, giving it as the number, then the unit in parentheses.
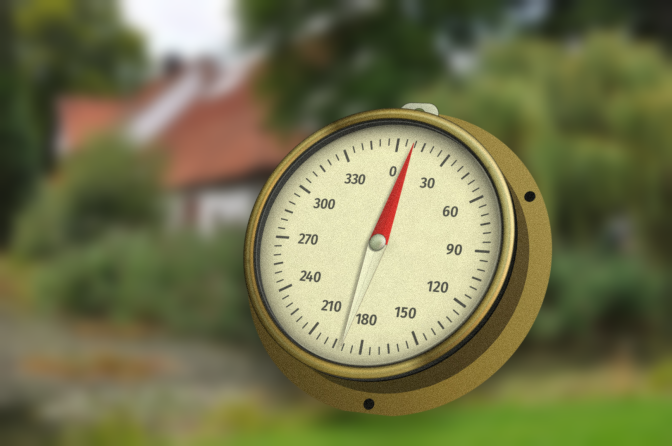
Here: 10 (°)
